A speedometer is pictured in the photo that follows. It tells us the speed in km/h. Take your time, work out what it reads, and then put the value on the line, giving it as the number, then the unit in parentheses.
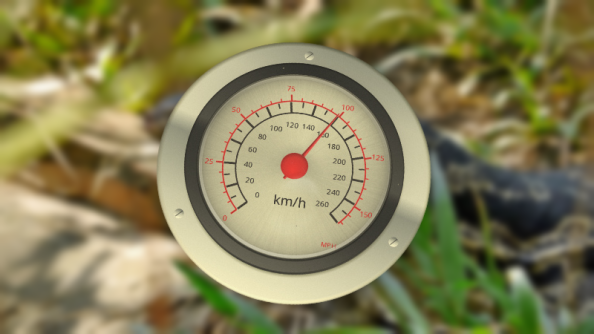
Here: 160 (km/h)
